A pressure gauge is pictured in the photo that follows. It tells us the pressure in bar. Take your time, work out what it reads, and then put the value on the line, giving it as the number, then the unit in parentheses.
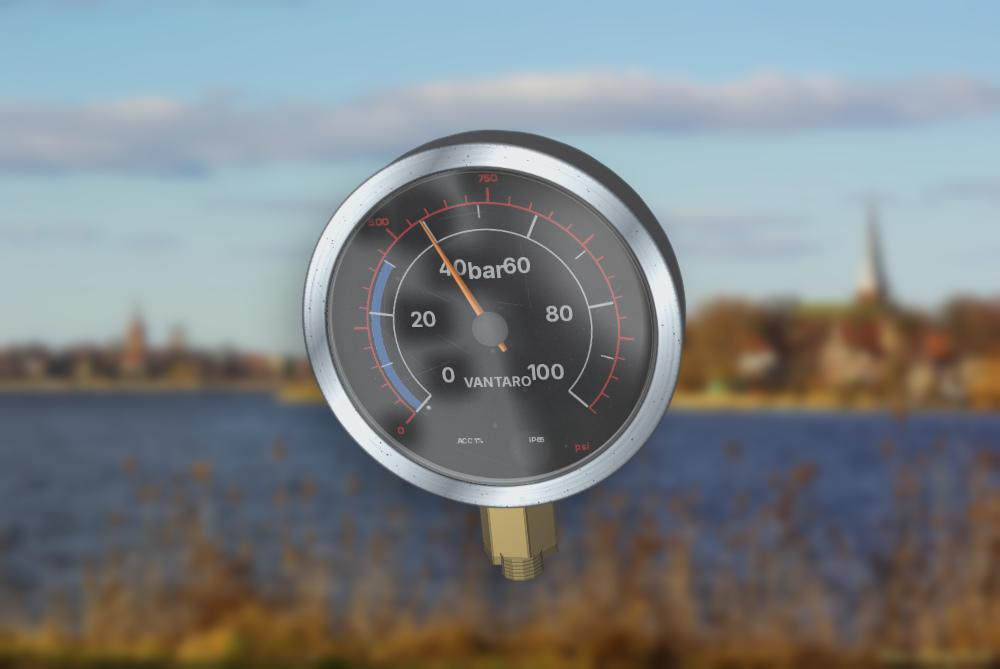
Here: 40 (bar)
